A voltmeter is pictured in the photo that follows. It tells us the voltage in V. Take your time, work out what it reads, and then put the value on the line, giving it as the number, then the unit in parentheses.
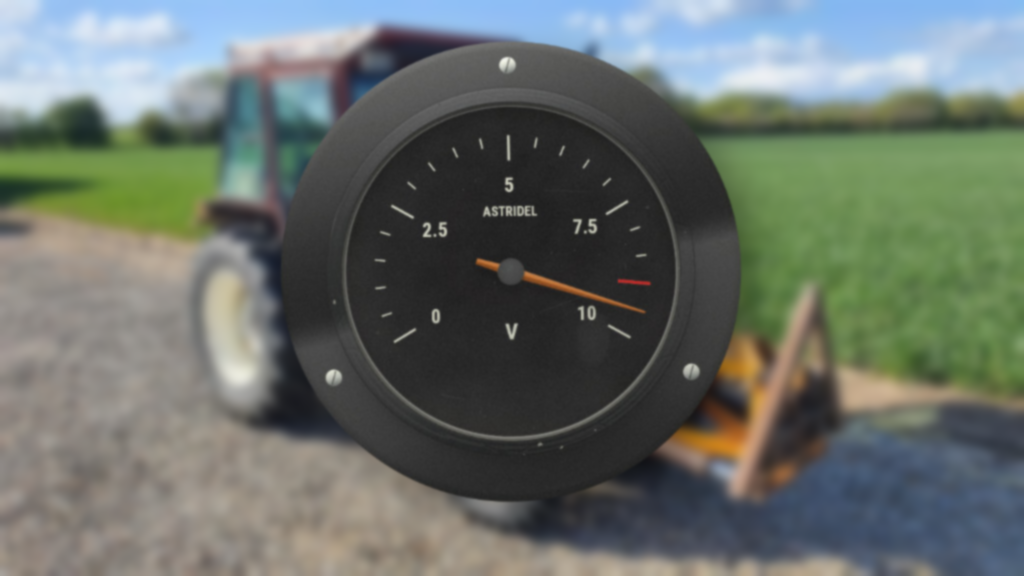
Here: 9.5 (V)
